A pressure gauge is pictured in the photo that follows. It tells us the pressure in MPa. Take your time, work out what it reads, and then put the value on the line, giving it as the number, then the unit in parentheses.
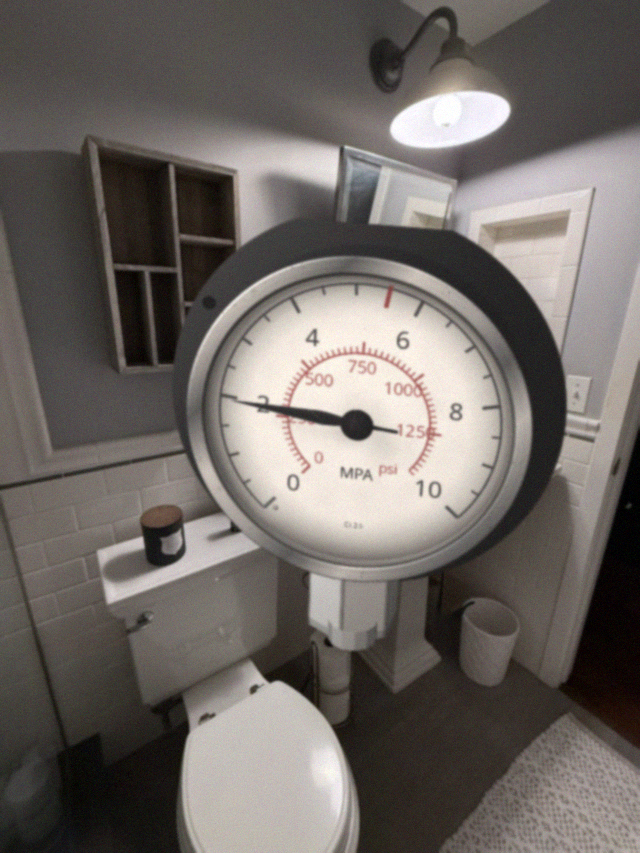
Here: 2 (MPa)
